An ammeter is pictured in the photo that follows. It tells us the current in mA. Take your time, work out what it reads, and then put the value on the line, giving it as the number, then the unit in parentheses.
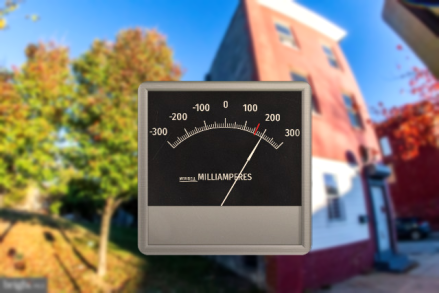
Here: 200 (mA)
